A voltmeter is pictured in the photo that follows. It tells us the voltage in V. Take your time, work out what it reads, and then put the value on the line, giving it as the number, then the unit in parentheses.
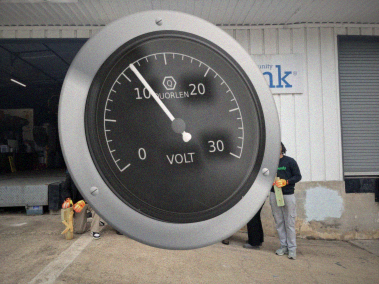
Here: 11 (V)
